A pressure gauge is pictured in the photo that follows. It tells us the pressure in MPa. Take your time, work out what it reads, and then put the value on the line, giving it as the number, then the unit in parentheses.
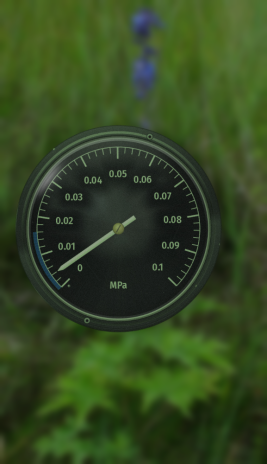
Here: 0.004 (MPa)
